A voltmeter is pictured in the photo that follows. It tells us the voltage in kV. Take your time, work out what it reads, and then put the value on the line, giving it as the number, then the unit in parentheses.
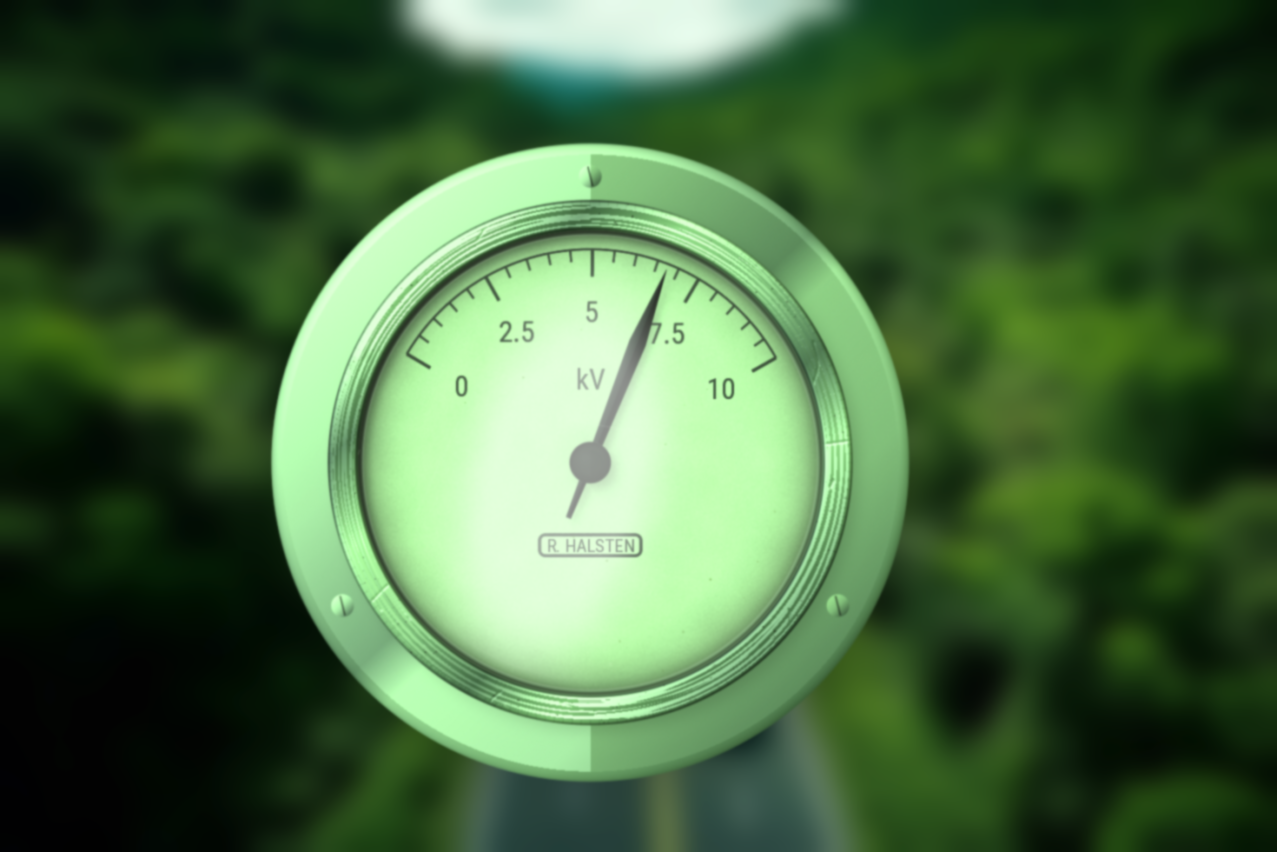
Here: 6.75 (kV)
